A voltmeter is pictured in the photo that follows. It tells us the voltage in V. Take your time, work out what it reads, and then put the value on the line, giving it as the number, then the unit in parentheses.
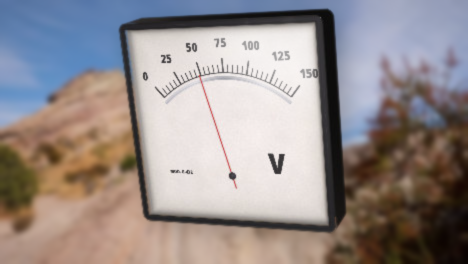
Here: 50 (V)
